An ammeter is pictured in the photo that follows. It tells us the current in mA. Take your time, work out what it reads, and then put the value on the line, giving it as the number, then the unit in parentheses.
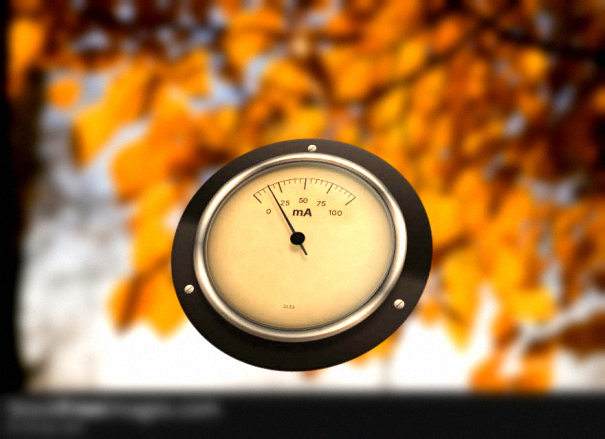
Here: 15 (mA)
